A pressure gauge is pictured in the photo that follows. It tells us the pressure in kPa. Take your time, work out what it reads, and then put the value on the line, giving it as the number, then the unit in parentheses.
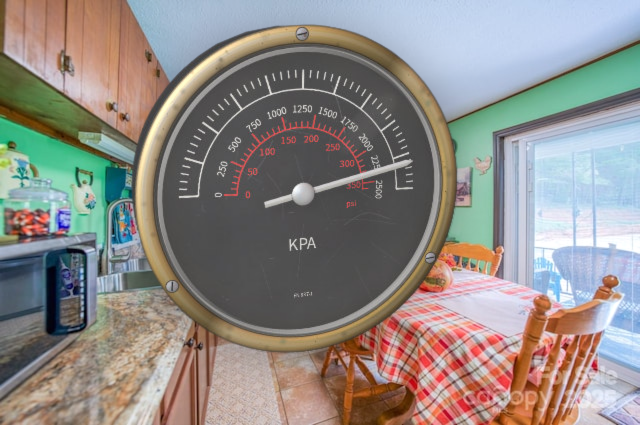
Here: 2300 (kPa)
